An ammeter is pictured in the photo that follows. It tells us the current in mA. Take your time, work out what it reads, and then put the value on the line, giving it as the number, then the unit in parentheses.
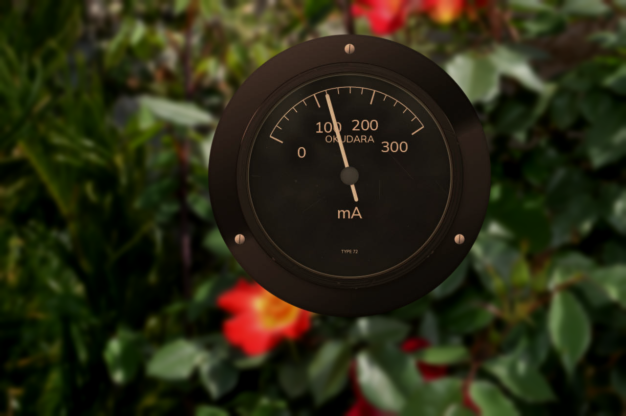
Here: 120 (mA)
